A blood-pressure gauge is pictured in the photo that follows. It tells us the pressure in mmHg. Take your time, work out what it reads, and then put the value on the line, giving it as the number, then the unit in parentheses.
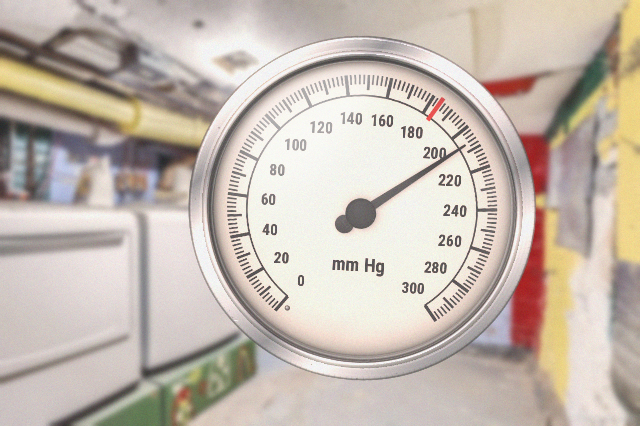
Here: 206 (mmHg)
